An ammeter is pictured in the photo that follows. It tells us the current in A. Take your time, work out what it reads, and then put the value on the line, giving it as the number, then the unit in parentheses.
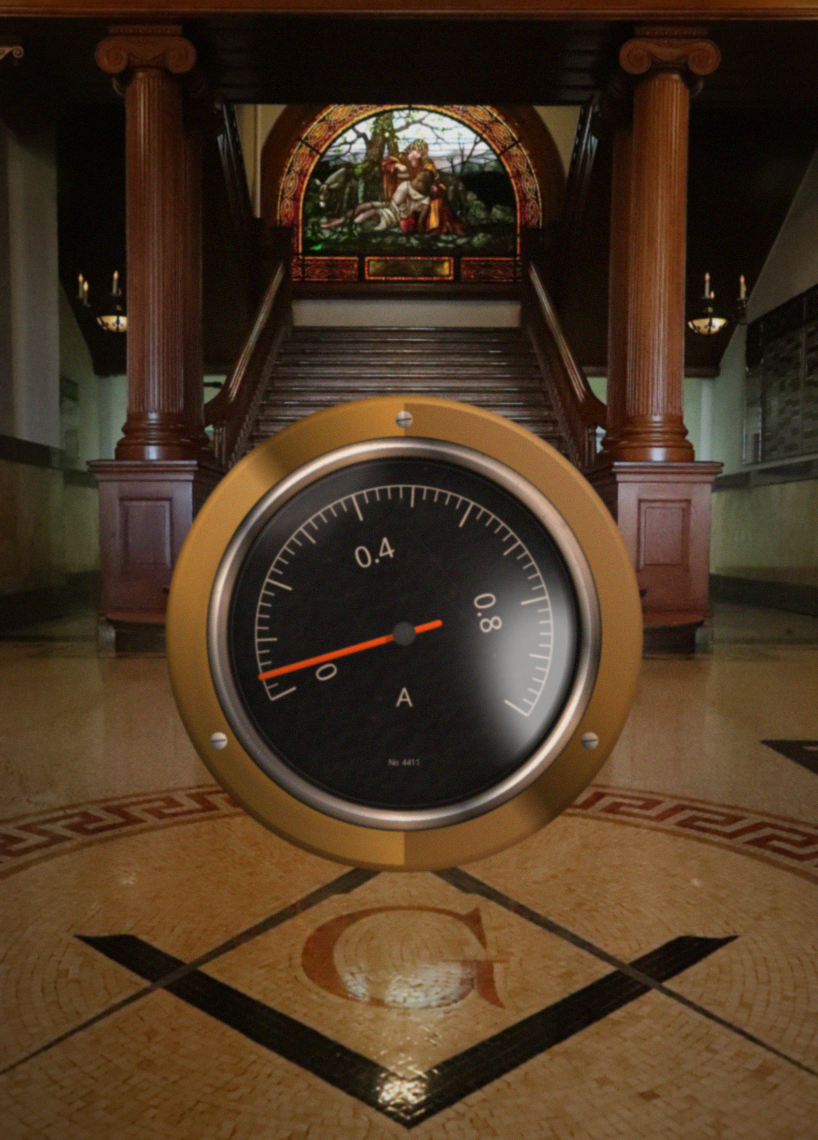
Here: 0.04 (A)
